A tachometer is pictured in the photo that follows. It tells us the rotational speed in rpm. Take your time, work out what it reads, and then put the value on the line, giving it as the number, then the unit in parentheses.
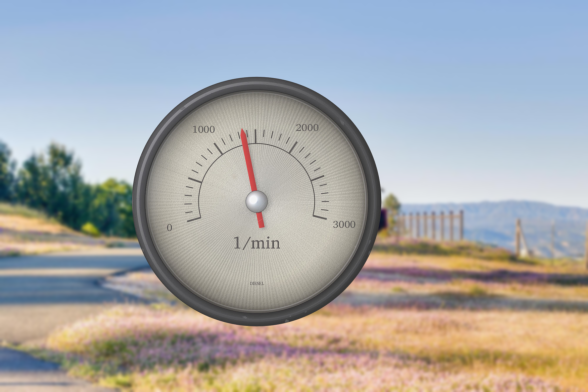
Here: 1350 (rpm)
